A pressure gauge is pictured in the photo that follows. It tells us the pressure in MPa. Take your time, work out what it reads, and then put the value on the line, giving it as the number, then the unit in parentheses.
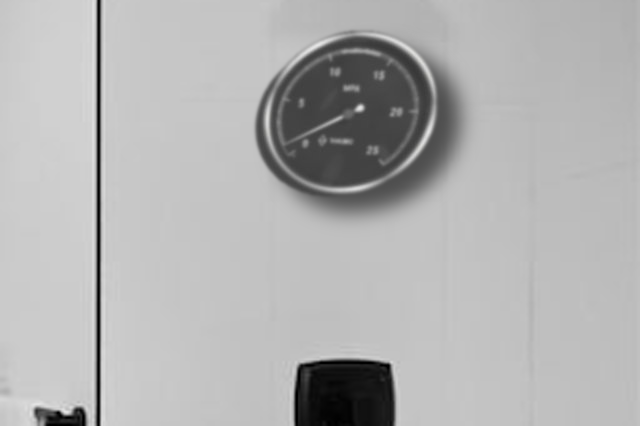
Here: 1 (MPa)
